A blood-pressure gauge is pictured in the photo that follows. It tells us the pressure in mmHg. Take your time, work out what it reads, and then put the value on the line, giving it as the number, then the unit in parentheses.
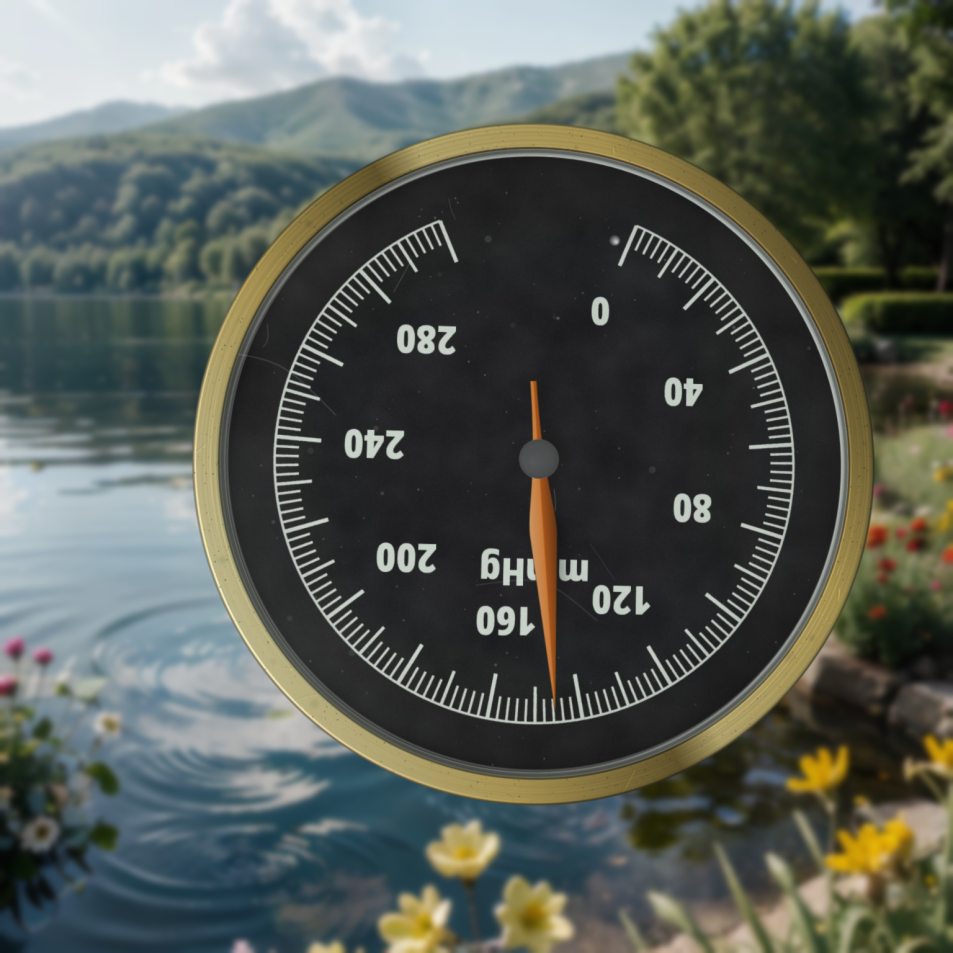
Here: 146 (mmHg)
